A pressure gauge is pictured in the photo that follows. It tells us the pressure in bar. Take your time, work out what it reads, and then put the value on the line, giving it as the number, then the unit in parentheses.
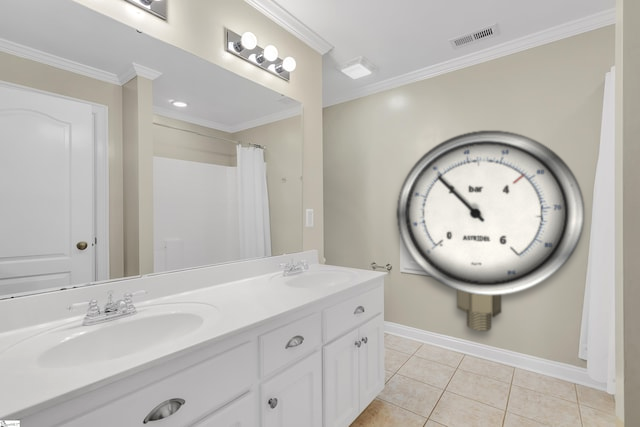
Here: 2 (bar)
